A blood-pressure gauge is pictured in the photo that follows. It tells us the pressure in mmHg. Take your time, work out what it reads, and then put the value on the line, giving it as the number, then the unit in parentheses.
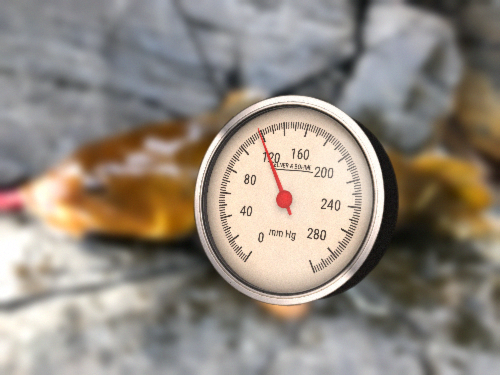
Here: 120 (mmHg)
